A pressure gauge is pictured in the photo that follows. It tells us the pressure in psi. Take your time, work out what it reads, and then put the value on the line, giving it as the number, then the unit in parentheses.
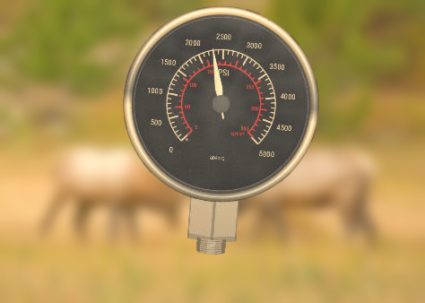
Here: 2300 (psi)
